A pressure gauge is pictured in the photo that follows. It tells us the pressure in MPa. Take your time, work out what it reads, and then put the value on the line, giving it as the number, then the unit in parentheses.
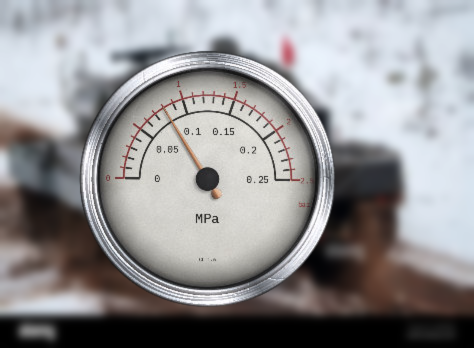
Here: 0.08 (MPa)
